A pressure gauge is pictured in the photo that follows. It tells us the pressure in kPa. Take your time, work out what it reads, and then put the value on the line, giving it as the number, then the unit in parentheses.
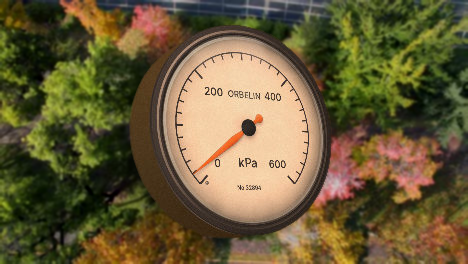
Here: 20 (kPa)
